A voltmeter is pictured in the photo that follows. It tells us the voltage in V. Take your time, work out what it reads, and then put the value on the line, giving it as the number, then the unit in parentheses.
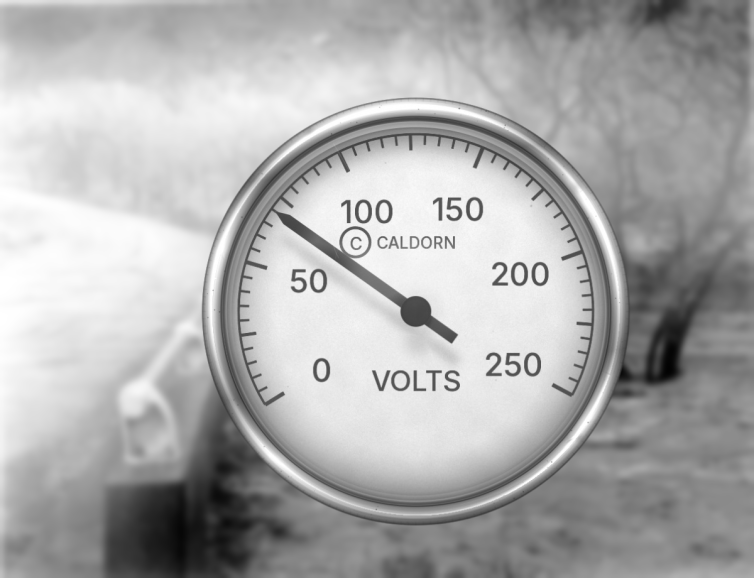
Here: 70 (V)
